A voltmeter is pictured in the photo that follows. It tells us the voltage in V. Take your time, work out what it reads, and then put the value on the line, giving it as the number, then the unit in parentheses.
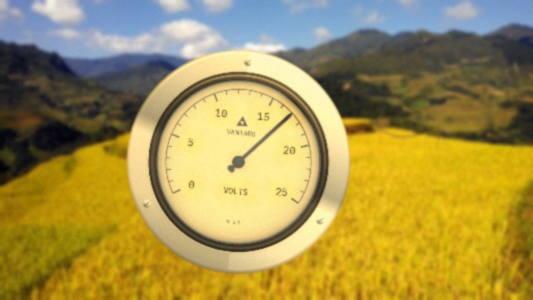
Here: 17 (V)
